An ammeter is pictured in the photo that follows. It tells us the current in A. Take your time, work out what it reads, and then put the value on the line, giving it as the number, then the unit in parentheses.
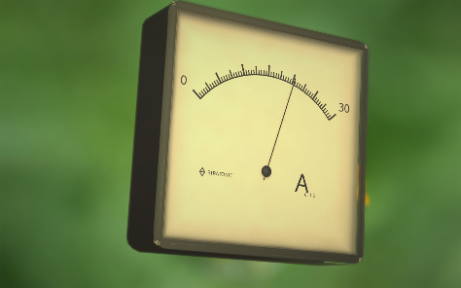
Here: 20 (A)
